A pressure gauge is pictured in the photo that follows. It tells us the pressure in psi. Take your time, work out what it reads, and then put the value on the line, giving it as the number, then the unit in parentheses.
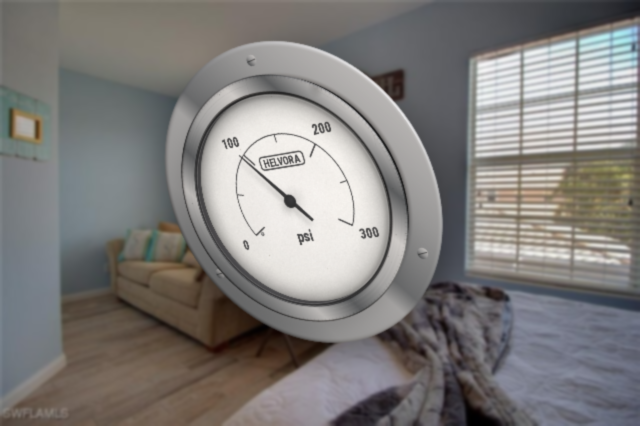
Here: 100 (psi)
